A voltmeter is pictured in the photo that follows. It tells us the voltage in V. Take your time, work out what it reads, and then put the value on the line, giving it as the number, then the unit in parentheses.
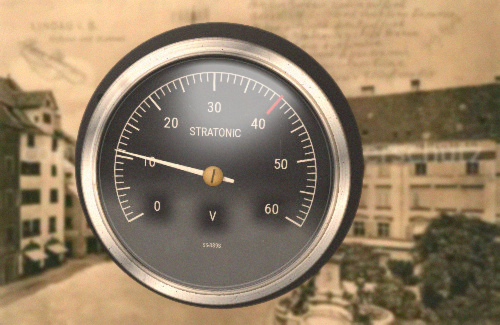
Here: 11 (V)
